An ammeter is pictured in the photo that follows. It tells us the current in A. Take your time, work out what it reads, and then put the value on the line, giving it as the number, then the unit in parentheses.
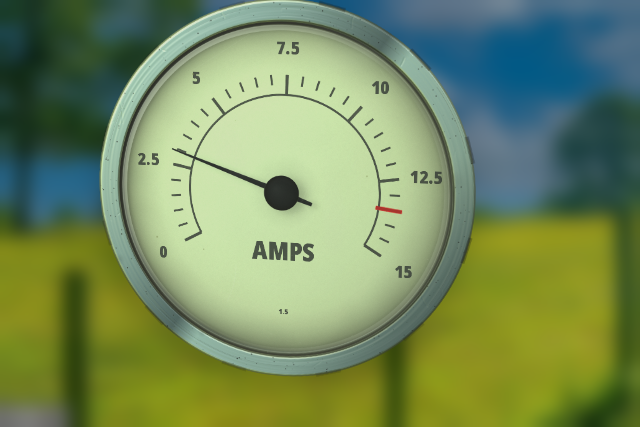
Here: 3 (A)
